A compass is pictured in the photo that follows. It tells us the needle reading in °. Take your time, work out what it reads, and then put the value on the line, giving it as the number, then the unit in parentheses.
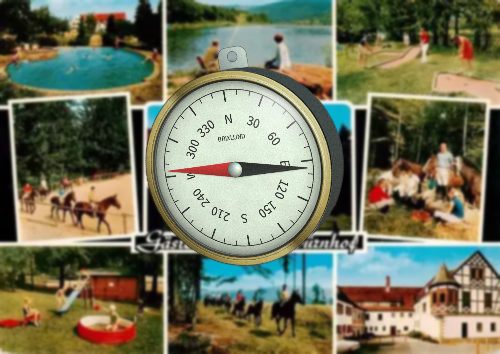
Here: 275 (°)
